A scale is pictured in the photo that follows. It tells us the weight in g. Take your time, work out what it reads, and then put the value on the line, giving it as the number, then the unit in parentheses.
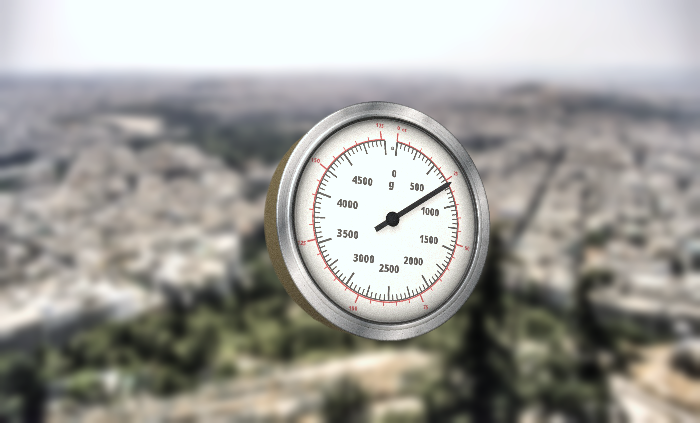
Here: 750 (g)
